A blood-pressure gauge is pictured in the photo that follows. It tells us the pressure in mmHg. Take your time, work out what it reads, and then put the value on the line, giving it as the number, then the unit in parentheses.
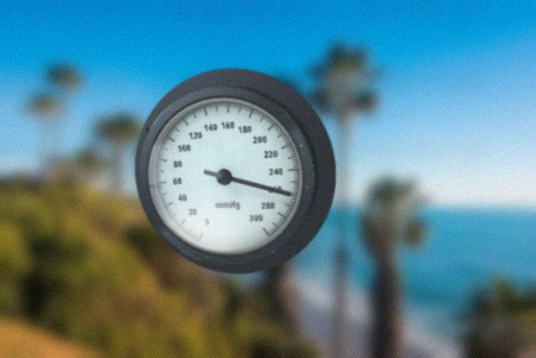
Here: 260 (mmHg)
